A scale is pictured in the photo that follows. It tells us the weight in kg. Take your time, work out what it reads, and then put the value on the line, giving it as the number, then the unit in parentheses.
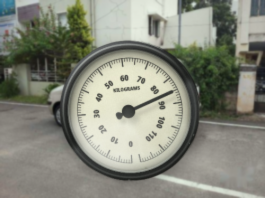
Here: 85 (kg)
